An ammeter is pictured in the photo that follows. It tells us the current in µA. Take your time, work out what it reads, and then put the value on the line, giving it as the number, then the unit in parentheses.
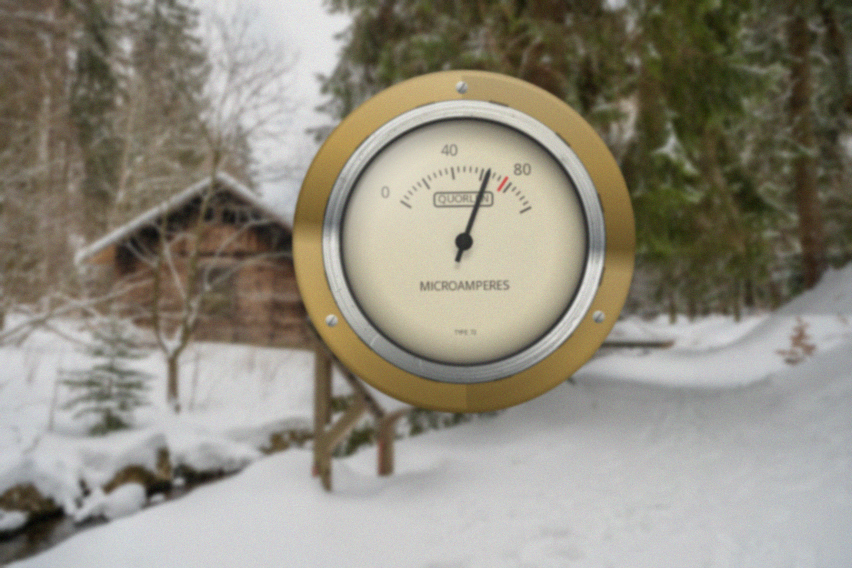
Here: 64 (µA)
